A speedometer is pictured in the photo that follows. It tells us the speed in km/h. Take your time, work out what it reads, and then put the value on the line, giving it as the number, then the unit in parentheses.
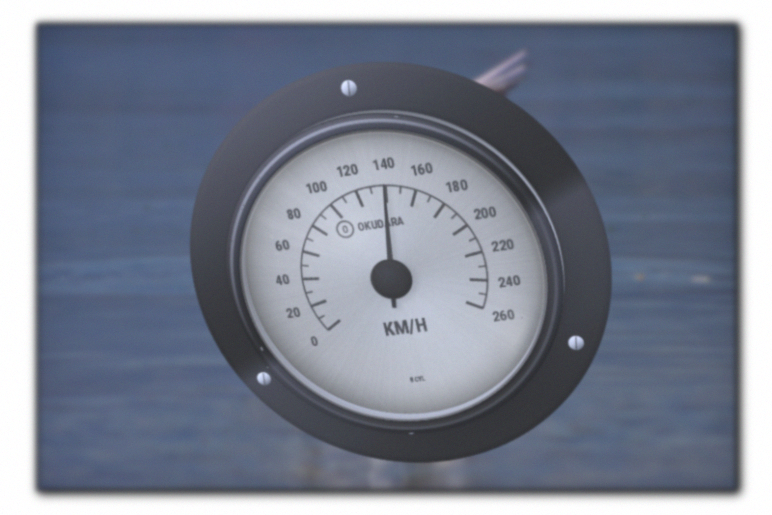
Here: 140 (km/h)
